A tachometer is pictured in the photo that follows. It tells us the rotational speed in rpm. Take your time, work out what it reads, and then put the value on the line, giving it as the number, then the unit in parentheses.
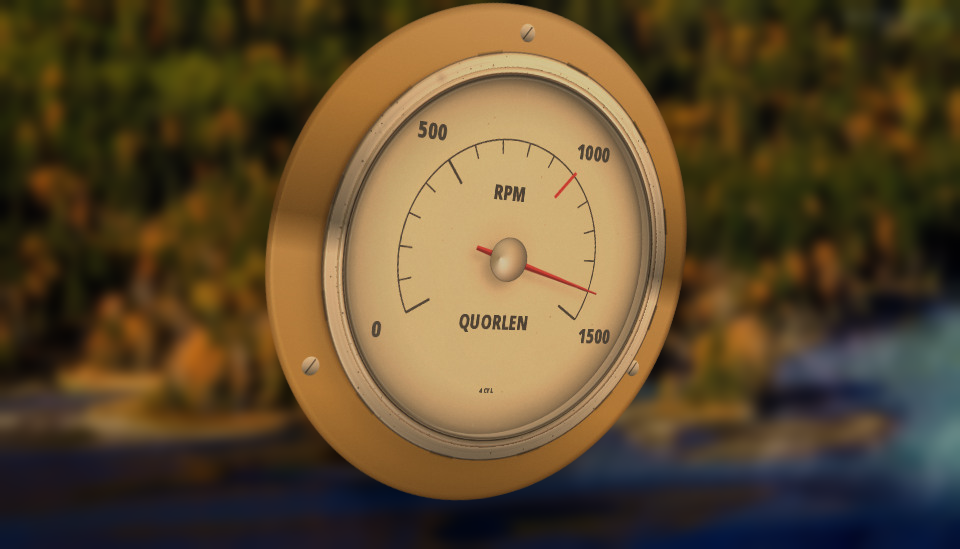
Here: 1400 (rpm)
